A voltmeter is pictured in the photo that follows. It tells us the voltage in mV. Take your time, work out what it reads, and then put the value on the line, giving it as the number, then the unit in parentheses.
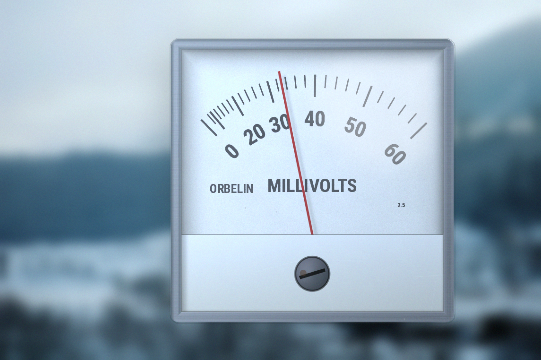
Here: 33 (mV)
